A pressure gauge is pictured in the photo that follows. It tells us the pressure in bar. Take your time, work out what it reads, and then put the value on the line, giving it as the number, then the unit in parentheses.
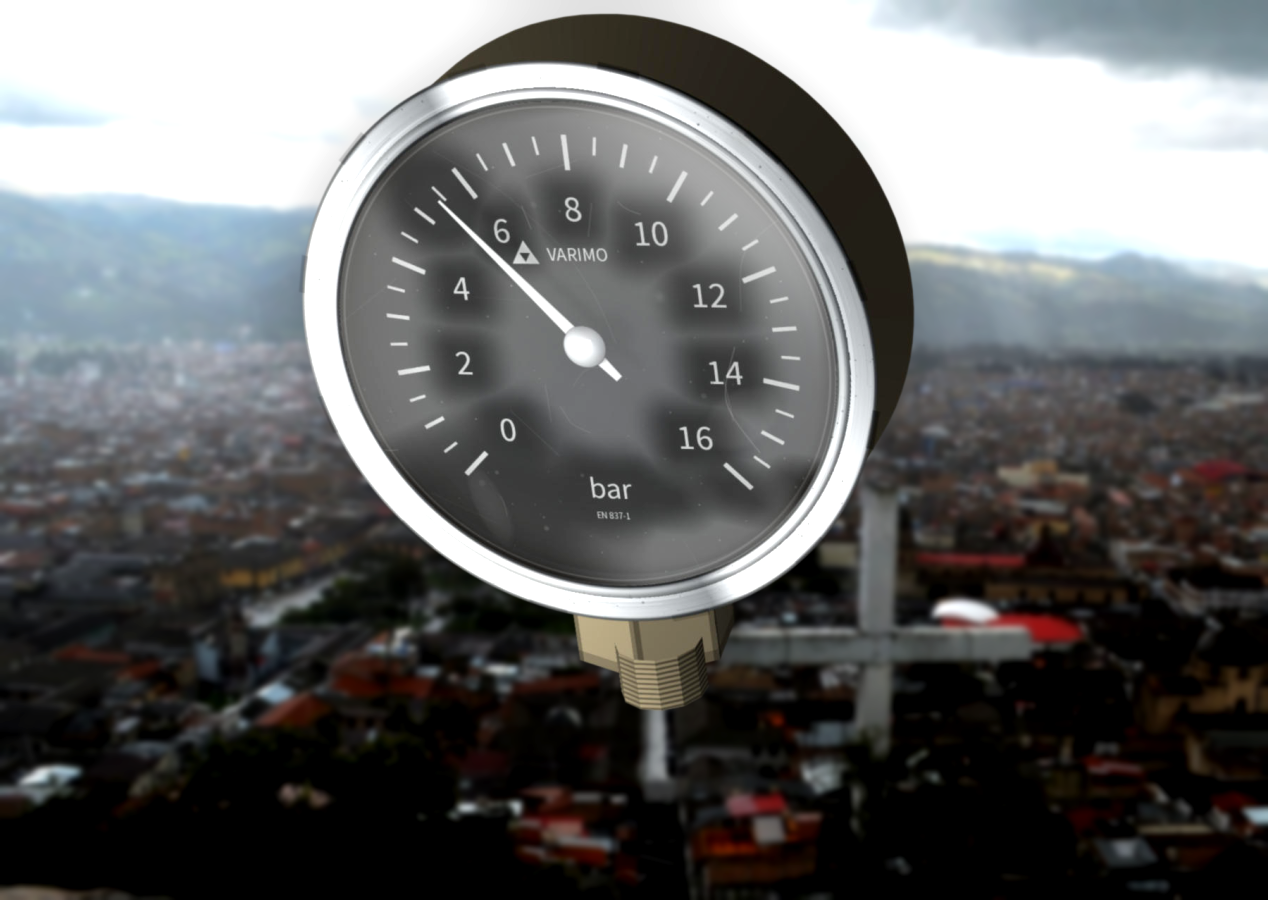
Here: 5.5 (bar)
